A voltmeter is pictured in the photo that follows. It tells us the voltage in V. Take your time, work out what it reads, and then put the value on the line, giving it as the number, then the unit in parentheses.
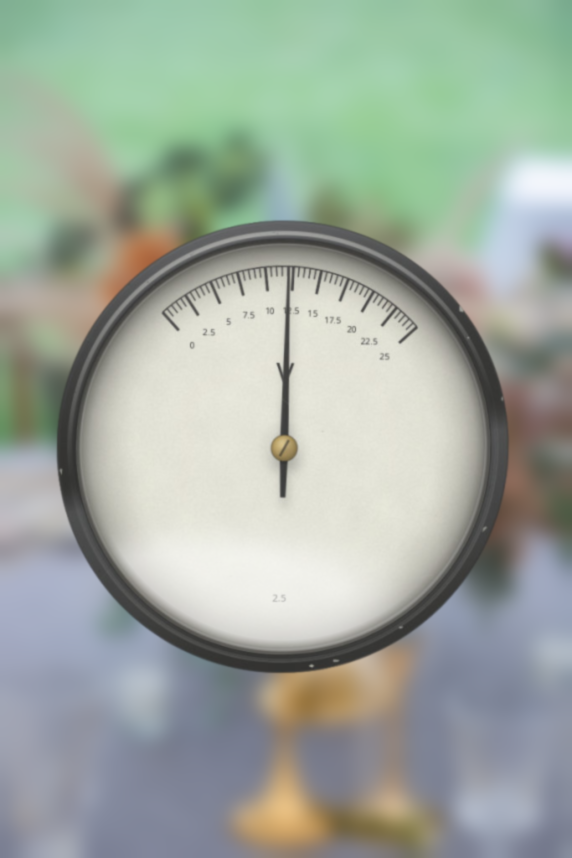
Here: 12 (V)
